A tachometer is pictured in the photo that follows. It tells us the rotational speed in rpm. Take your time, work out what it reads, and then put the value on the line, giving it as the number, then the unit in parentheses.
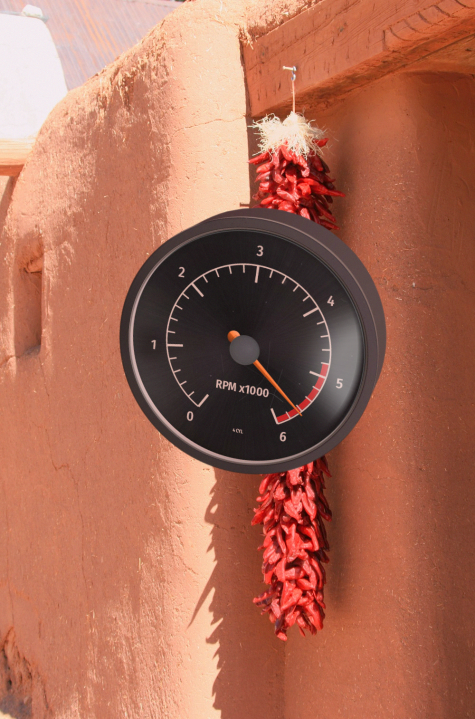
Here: 5600 (rpm)
